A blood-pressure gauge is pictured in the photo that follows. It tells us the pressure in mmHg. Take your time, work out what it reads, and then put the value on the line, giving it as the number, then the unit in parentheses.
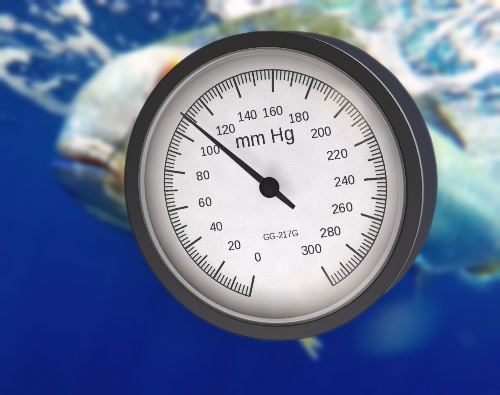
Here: 110 (mmHg)
